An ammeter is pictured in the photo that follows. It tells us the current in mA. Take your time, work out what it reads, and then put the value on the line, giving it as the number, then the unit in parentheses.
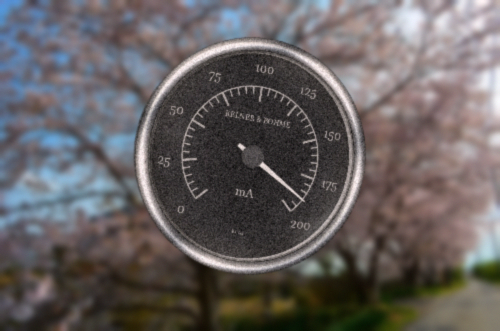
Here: 190 (mA)
